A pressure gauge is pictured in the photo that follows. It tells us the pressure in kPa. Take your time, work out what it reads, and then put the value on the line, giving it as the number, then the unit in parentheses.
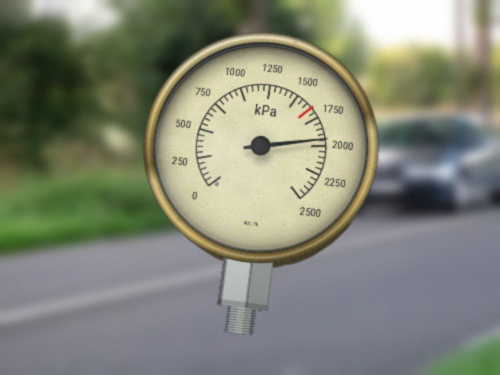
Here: 1950 (kPa)
